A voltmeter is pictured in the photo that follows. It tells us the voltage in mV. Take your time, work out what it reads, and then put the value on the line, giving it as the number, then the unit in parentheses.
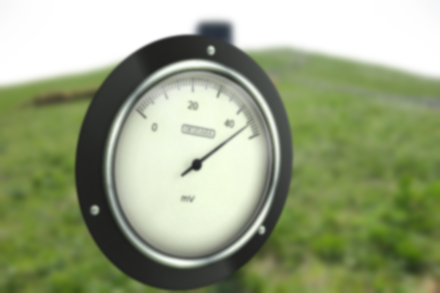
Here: 45 (mV)
